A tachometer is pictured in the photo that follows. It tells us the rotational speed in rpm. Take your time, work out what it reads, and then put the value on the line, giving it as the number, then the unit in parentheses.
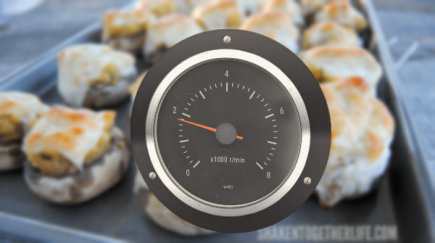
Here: 1800 (rpm)
